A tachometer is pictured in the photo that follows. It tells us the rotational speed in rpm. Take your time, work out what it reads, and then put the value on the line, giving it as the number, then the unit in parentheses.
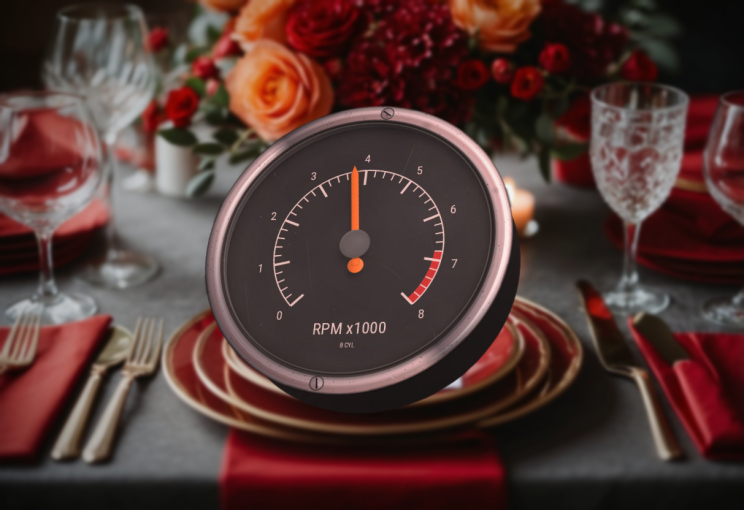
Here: 3800 (rpm)
